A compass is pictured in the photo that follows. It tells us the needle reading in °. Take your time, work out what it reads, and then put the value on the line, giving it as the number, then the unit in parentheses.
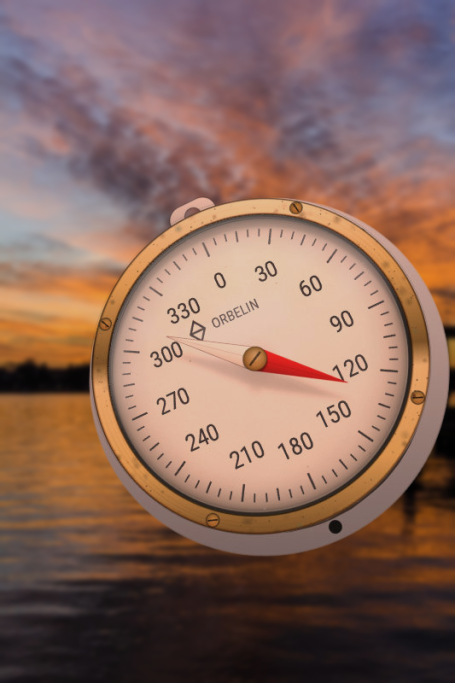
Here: 130 (°)
